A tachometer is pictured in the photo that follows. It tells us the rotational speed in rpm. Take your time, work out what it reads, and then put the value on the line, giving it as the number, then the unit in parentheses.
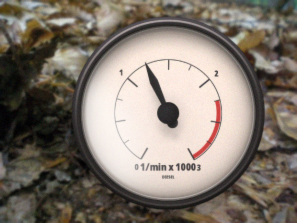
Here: 1250 (rpm)
